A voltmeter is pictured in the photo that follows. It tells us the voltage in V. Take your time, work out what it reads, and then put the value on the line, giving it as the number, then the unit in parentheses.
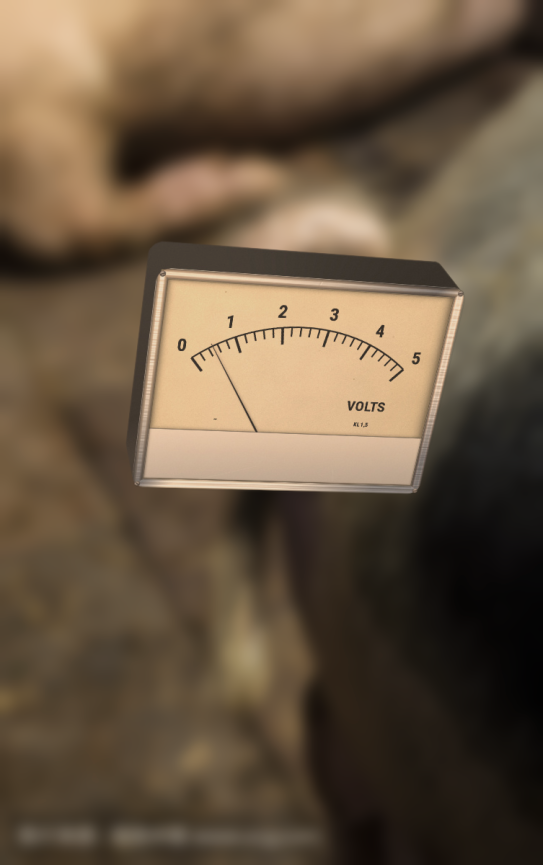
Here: 0.5 (V)
